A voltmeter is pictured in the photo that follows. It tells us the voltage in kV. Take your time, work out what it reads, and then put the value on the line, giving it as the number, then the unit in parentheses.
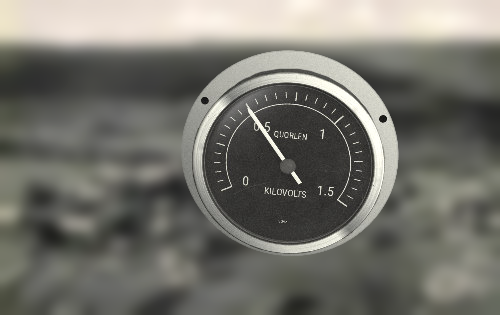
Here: 0.5 (kV)
